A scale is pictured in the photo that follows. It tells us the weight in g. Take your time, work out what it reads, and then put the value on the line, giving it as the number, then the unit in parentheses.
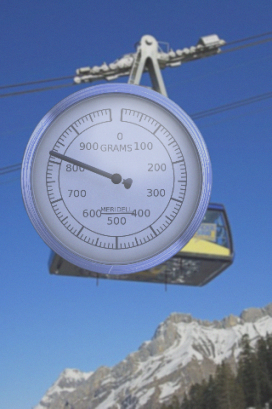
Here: 820 (g)
